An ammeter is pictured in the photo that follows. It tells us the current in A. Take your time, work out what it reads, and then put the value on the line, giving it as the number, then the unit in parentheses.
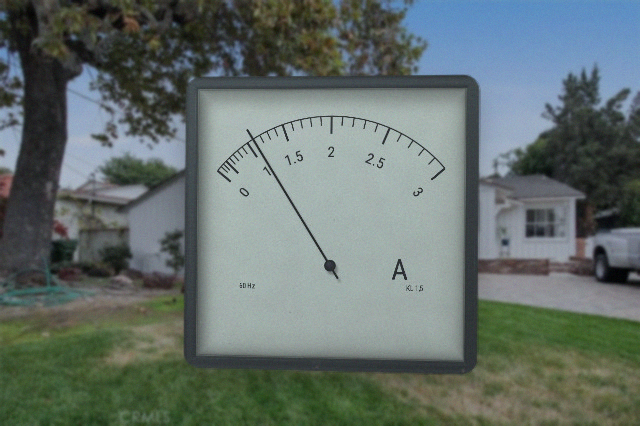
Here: 1.1 (A)
